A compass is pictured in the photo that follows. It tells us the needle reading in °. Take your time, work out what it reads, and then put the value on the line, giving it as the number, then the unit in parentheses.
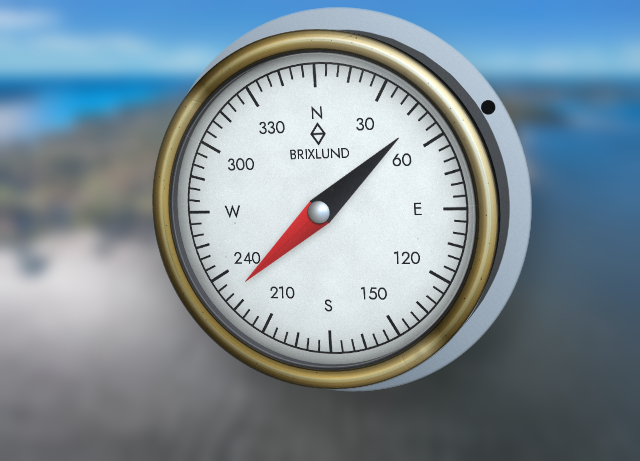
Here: 230 (°)
